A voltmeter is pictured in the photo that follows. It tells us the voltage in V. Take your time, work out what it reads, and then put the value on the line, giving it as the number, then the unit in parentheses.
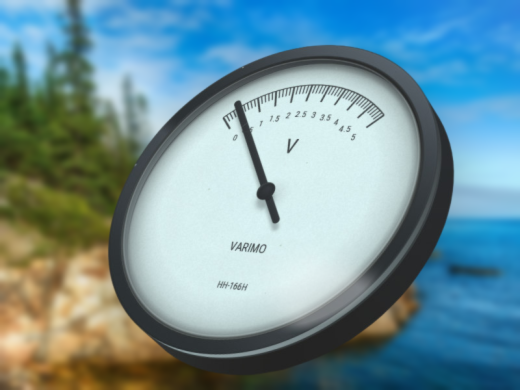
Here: 0.5 (V)
